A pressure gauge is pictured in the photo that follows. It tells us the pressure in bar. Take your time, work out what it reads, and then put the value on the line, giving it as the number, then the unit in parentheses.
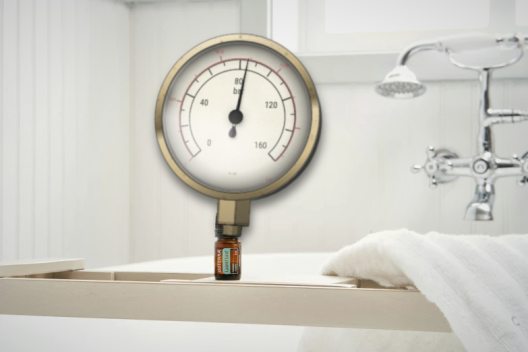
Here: 85 (bar)
